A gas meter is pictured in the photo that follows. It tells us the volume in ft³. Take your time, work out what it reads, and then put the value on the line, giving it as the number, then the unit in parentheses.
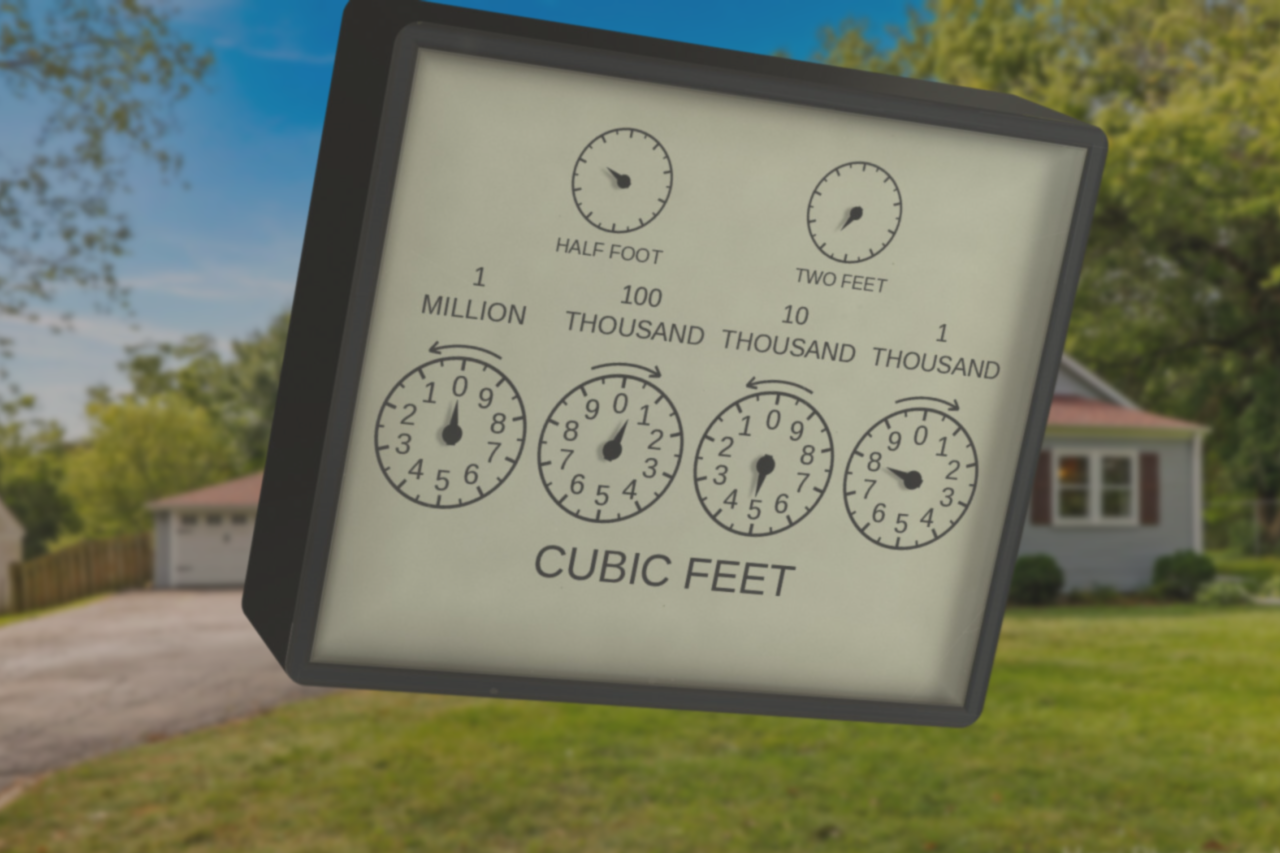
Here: 4800 (ft³)
